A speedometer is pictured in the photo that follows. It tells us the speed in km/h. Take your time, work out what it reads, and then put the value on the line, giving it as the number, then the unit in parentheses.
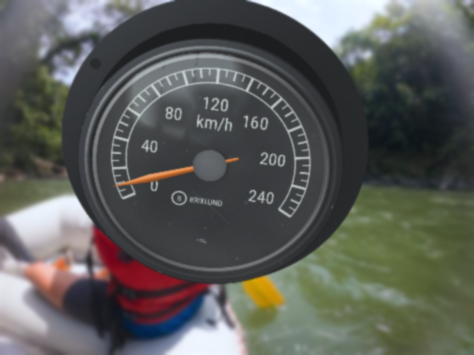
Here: 10 (km/h)
